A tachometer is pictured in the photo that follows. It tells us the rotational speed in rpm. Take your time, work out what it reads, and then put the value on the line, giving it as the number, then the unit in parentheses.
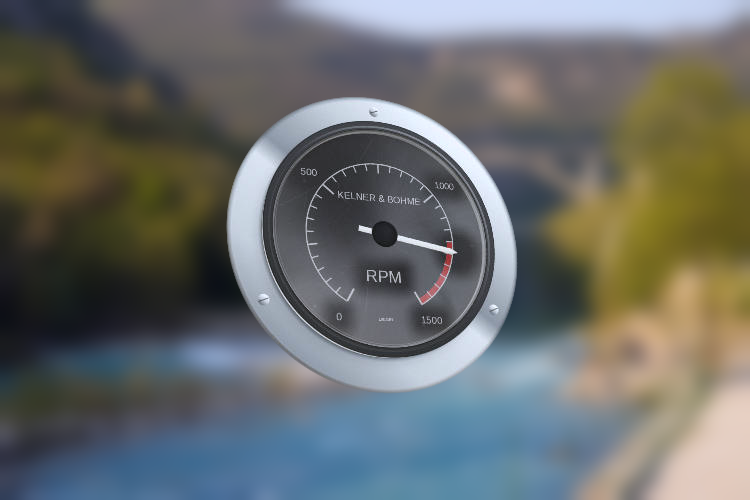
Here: 1250 (rpm)
